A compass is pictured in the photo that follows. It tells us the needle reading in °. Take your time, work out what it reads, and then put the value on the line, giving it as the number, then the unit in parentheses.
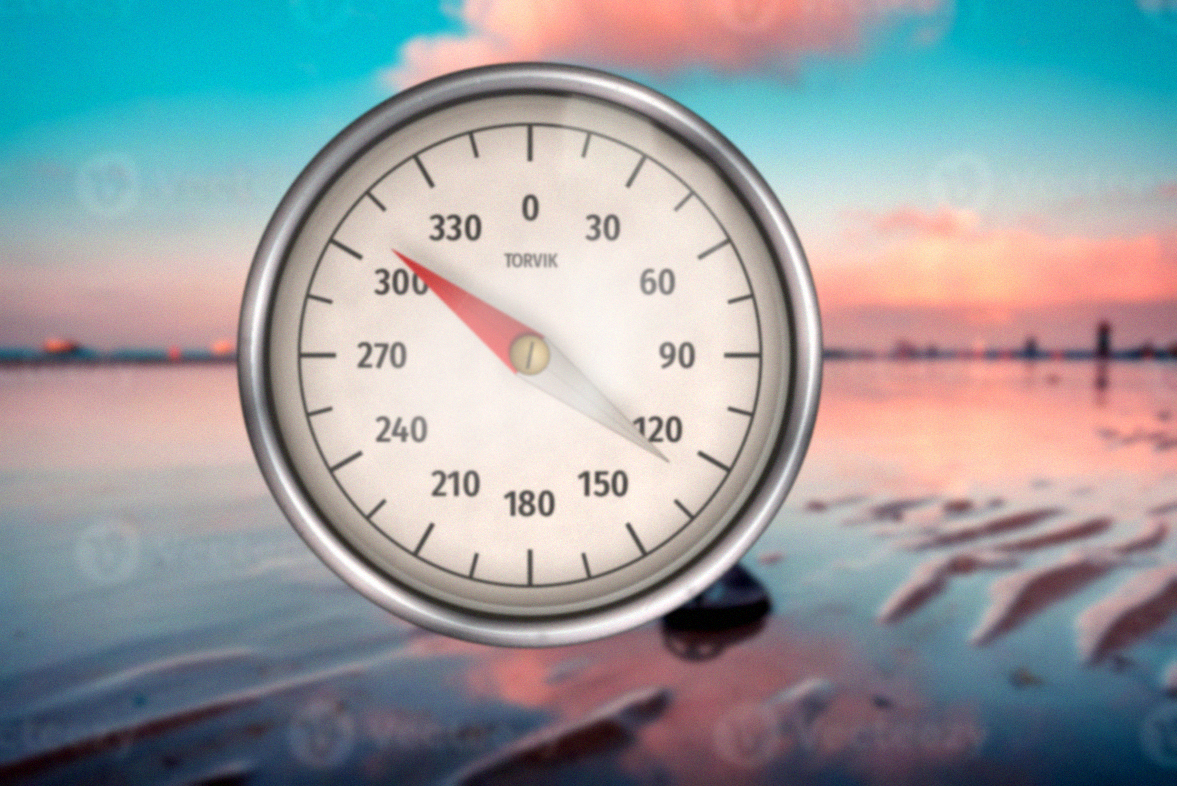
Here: 307.5 (°)
